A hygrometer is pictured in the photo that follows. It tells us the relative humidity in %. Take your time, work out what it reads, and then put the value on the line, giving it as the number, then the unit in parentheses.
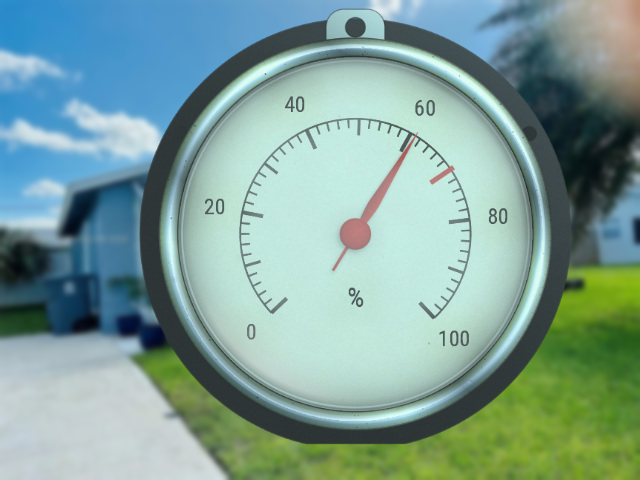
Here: 61 (%)
